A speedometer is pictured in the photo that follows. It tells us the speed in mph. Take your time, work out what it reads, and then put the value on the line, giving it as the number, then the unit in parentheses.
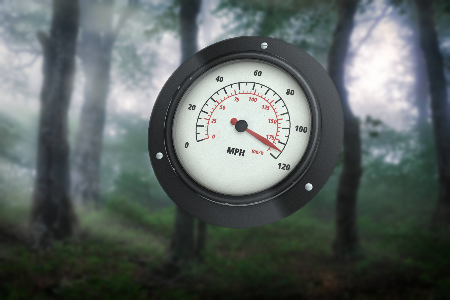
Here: 115 (mph)
